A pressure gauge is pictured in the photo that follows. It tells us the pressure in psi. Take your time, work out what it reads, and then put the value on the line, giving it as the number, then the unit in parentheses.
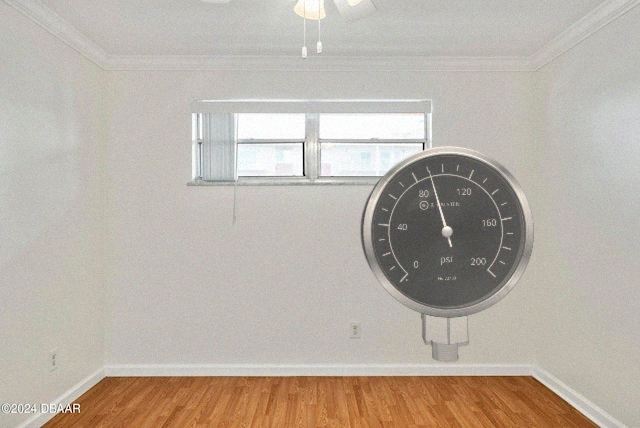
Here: 90 (psi)
